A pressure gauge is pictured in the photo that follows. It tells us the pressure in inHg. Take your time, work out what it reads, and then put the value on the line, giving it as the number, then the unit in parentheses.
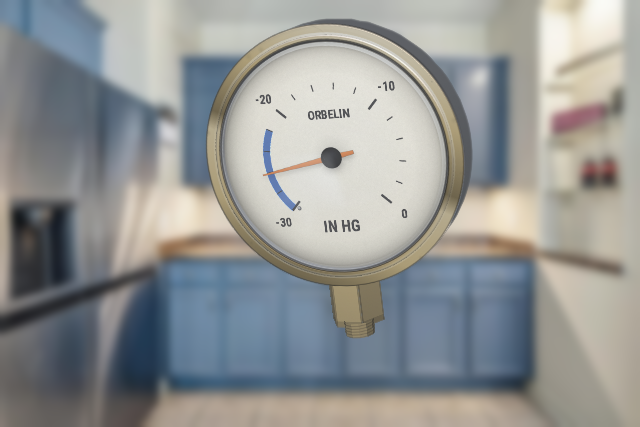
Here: -26 (inHg)
